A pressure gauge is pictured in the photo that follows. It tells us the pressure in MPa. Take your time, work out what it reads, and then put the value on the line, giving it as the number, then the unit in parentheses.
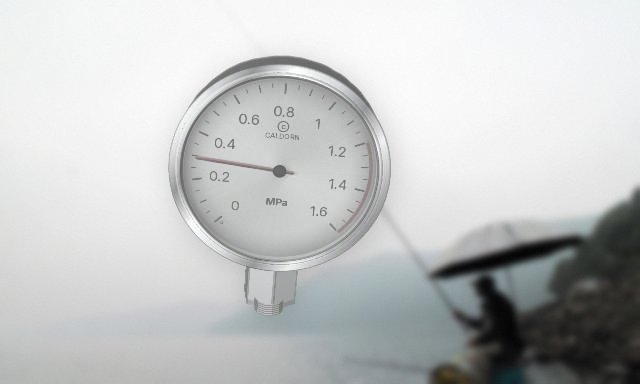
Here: 0.3 (MPa)
